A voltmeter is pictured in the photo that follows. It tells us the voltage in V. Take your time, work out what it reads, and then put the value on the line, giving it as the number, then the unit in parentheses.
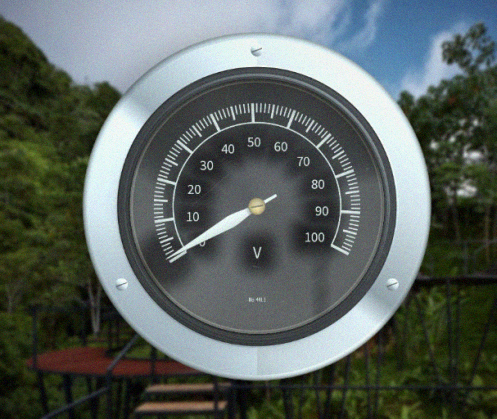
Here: 1 (V)
